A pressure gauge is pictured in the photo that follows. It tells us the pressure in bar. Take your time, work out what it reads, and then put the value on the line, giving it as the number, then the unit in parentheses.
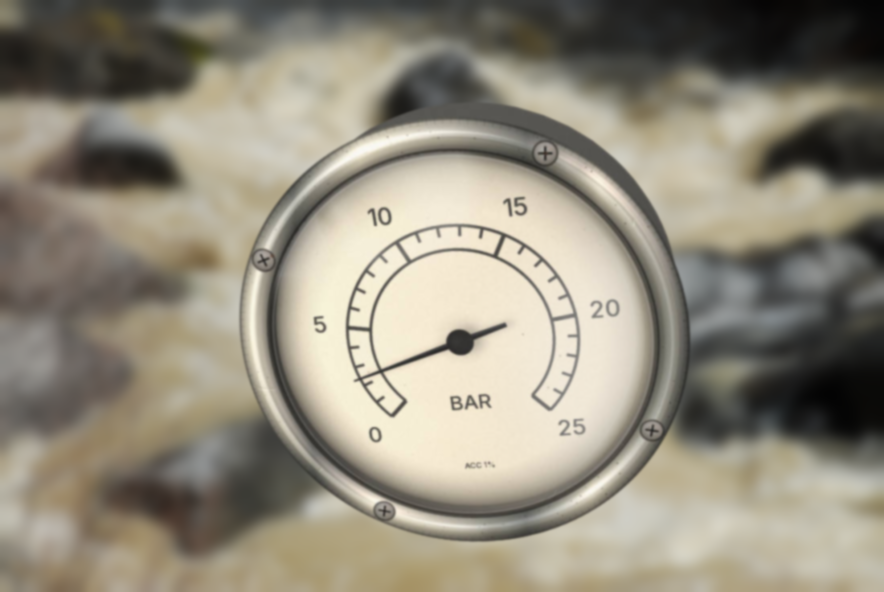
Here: 2.5 (bar)
